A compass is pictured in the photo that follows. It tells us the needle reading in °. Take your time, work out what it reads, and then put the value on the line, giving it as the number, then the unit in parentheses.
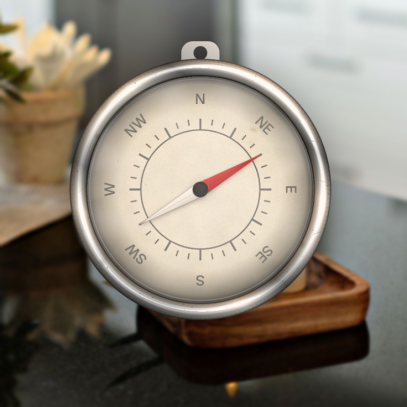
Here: 60 (°)
